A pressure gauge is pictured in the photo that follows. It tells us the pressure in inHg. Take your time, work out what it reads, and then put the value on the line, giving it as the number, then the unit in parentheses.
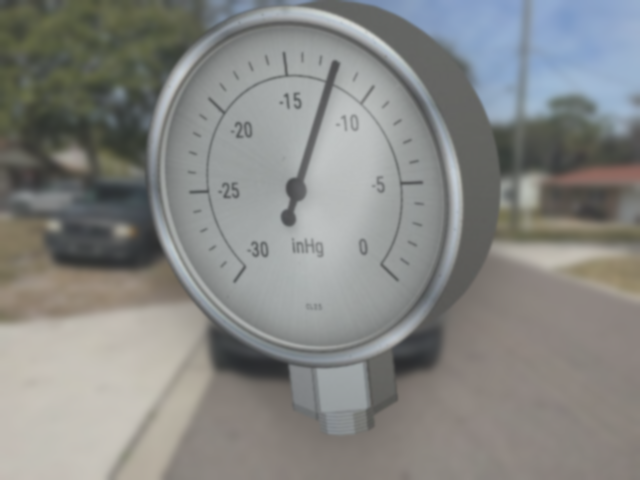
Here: -12 (inHg)
